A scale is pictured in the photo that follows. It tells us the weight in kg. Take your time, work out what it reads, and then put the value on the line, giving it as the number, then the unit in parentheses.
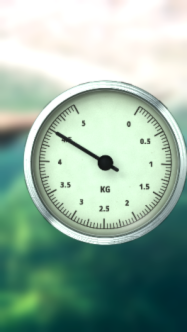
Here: 4.5 (kg)
